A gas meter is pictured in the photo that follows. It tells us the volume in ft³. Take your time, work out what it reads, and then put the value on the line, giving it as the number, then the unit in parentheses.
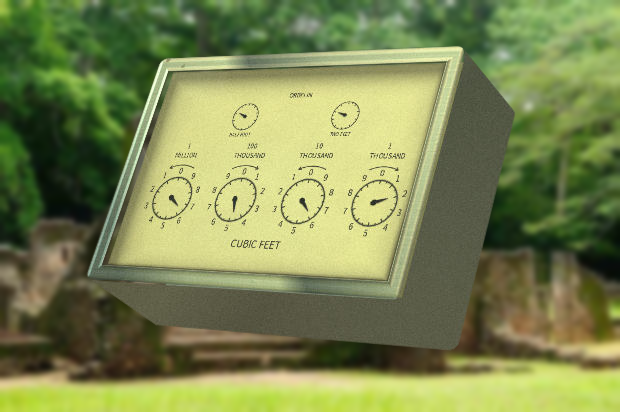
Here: 646200 (ft³)
